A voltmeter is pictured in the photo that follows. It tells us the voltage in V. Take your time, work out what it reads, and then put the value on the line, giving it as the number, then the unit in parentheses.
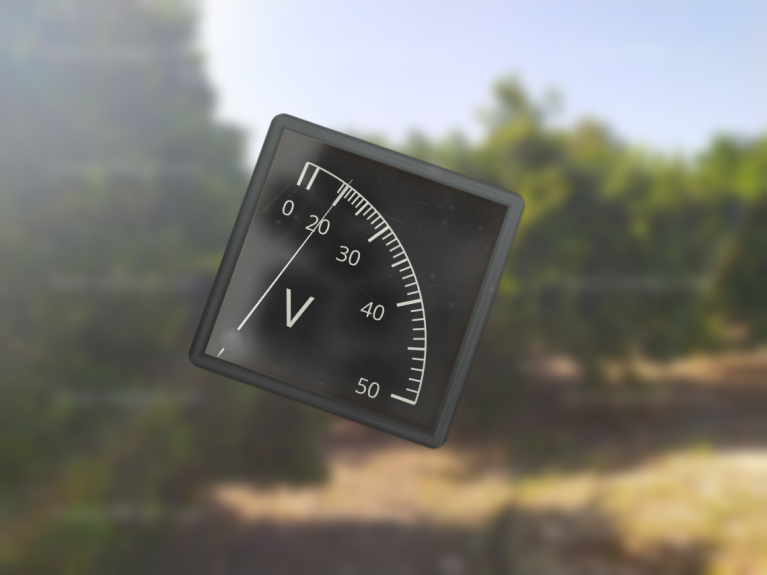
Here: 20 (V)
